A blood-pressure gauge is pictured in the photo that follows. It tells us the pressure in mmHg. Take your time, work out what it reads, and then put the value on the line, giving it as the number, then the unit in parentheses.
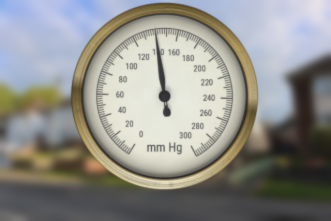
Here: 140 (mmHg)
